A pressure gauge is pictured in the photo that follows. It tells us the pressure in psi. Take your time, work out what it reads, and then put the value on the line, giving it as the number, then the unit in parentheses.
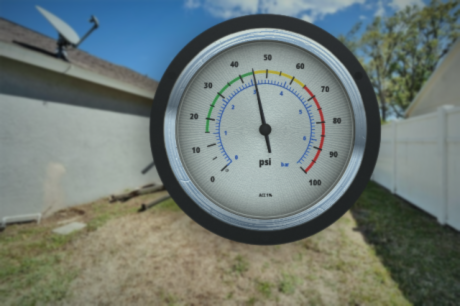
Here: 45 (psi)
